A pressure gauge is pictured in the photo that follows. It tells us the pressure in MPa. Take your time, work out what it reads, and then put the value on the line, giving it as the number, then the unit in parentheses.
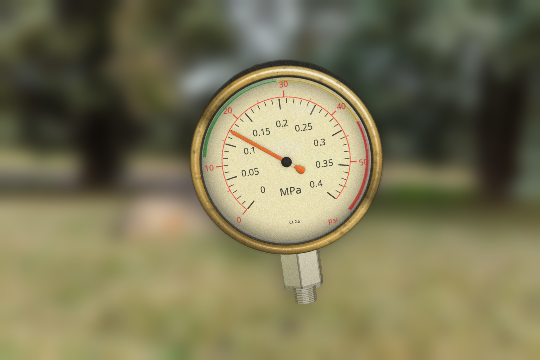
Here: 0.12 (MPa)
